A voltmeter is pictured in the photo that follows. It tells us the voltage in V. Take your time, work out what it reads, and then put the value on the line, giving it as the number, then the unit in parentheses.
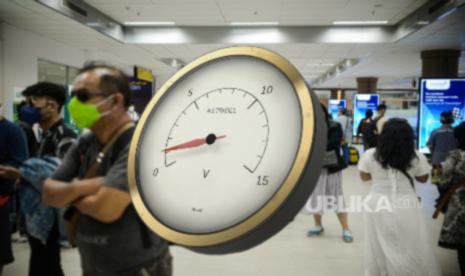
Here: 1 (V)
